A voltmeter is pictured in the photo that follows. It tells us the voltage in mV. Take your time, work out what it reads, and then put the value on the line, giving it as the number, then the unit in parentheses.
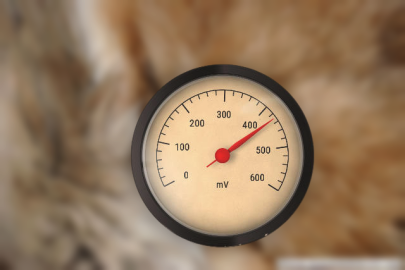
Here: 430 (mV)
